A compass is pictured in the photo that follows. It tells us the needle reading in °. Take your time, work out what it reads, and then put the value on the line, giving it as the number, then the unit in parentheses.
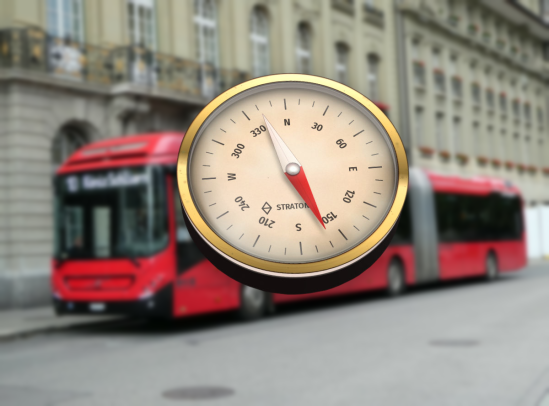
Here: 160 (°)
